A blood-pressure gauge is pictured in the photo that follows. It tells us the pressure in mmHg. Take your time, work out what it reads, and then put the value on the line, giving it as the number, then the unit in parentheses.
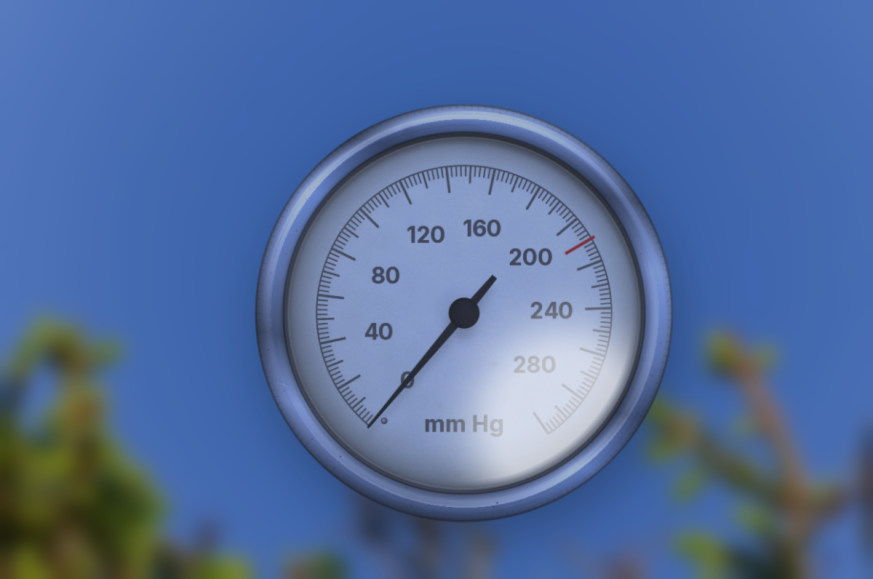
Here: 0 (mmHg)
